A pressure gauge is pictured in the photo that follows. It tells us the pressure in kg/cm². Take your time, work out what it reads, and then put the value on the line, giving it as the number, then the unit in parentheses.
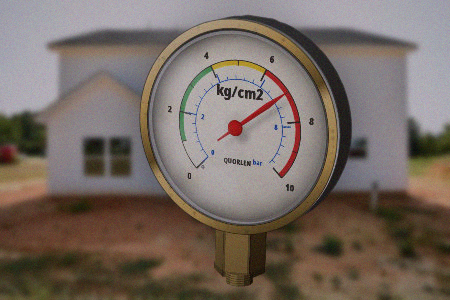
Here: 7 (kg/cm²)
